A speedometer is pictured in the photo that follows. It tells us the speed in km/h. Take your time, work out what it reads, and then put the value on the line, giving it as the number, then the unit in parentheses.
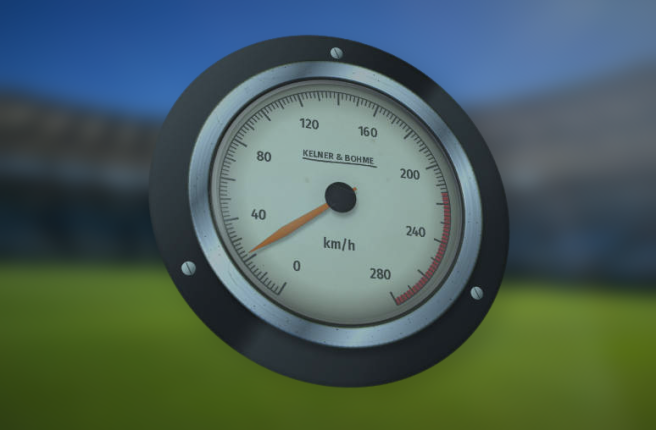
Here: 22 (km/h)
